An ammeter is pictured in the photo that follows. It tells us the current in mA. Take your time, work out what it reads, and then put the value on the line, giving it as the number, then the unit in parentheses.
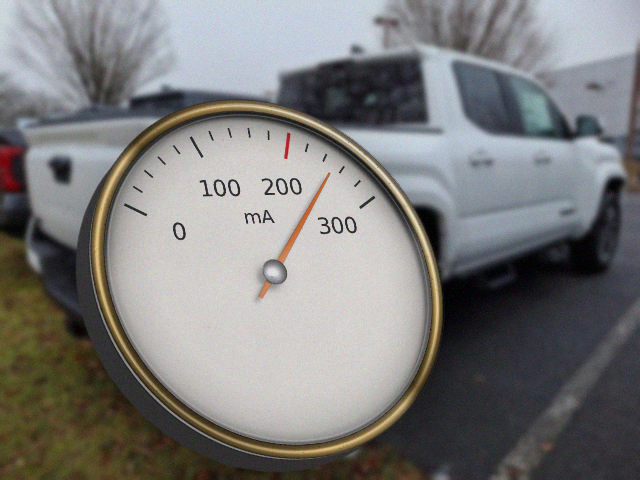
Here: 250 (mA)
